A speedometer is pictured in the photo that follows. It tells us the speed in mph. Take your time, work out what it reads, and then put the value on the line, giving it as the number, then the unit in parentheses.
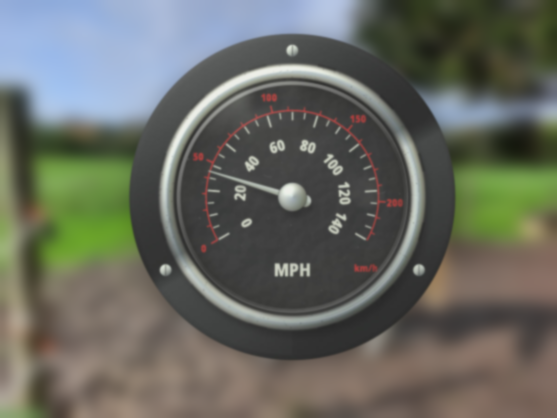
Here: 27.5 (mph)
